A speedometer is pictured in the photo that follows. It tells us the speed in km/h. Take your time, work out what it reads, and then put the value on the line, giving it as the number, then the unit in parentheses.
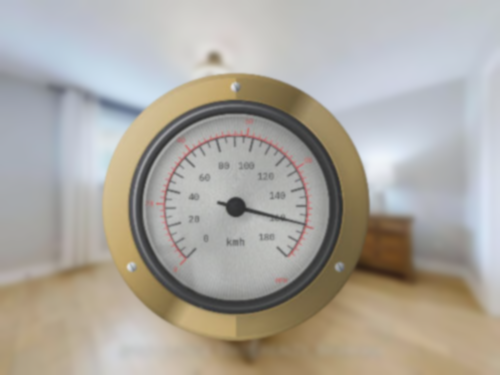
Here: 160 (km/h)
